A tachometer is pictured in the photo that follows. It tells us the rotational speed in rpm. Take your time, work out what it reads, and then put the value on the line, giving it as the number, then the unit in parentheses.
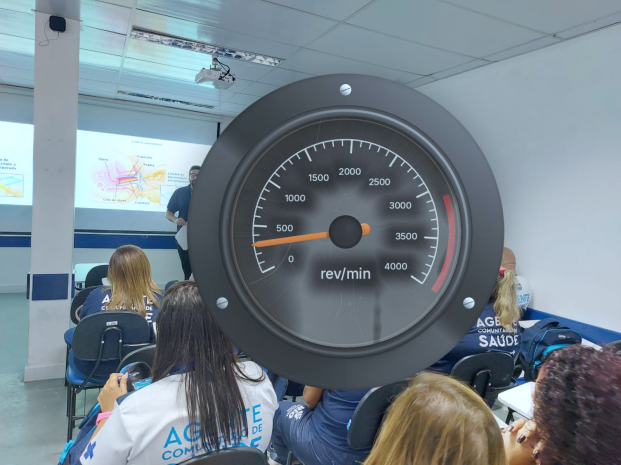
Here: 300 (rpm)
